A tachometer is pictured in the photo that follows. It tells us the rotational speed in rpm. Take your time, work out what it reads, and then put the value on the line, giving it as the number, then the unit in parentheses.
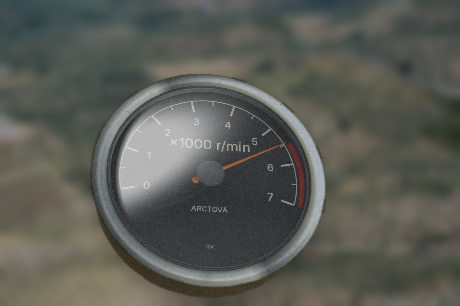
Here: 5500 (rpm)
